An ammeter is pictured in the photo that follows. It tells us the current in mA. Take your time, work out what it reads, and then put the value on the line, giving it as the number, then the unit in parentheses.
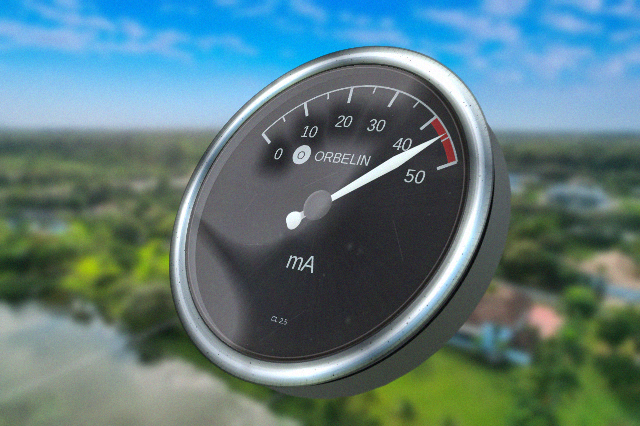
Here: 45 (mA)
